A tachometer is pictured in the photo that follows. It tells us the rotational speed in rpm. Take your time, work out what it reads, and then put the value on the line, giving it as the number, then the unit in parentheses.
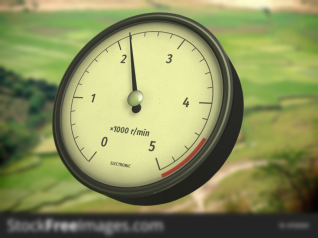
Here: 2200 (rpm)
